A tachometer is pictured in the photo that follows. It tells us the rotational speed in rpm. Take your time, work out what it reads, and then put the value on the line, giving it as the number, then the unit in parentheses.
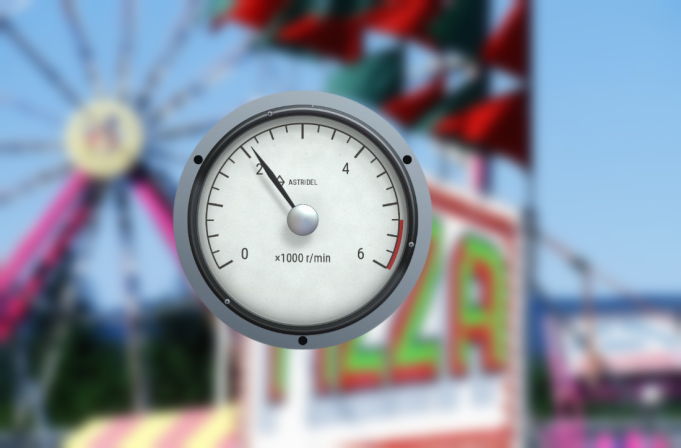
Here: 2125 (rpm)
